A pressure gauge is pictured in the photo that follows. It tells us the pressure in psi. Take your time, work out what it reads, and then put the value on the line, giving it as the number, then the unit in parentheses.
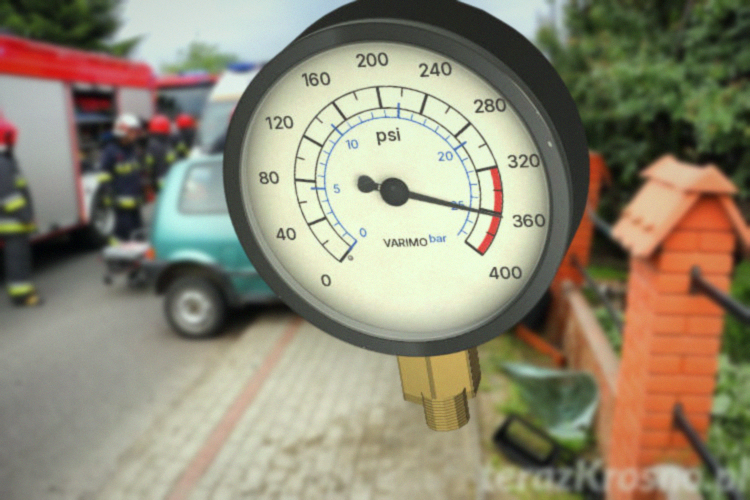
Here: 360 (psi)
